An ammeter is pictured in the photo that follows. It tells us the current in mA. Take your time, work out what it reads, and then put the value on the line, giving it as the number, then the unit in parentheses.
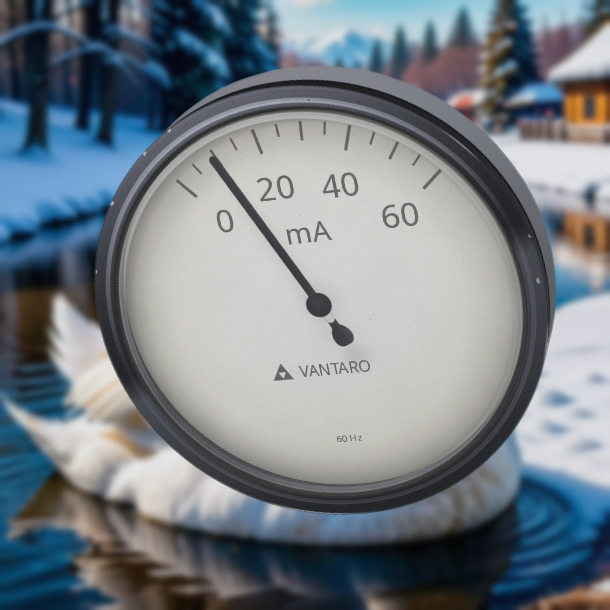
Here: 10 (mA)
